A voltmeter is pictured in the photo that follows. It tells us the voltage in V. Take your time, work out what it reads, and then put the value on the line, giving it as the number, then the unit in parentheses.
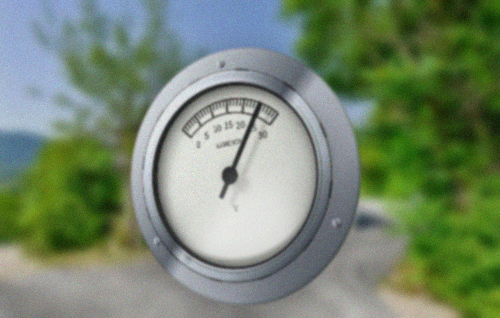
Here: 25 (V)
